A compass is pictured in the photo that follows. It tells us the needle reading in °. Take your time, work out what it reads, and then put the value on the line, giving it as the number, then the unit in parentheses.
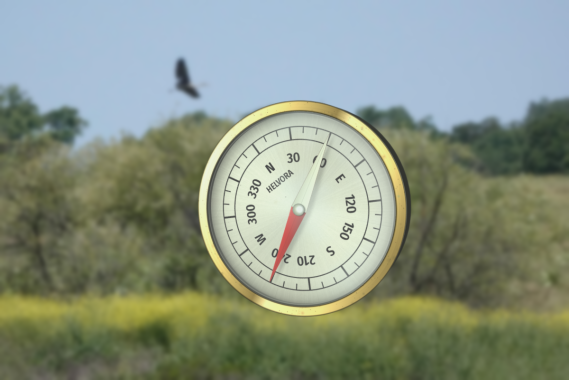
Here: 240 (°)
